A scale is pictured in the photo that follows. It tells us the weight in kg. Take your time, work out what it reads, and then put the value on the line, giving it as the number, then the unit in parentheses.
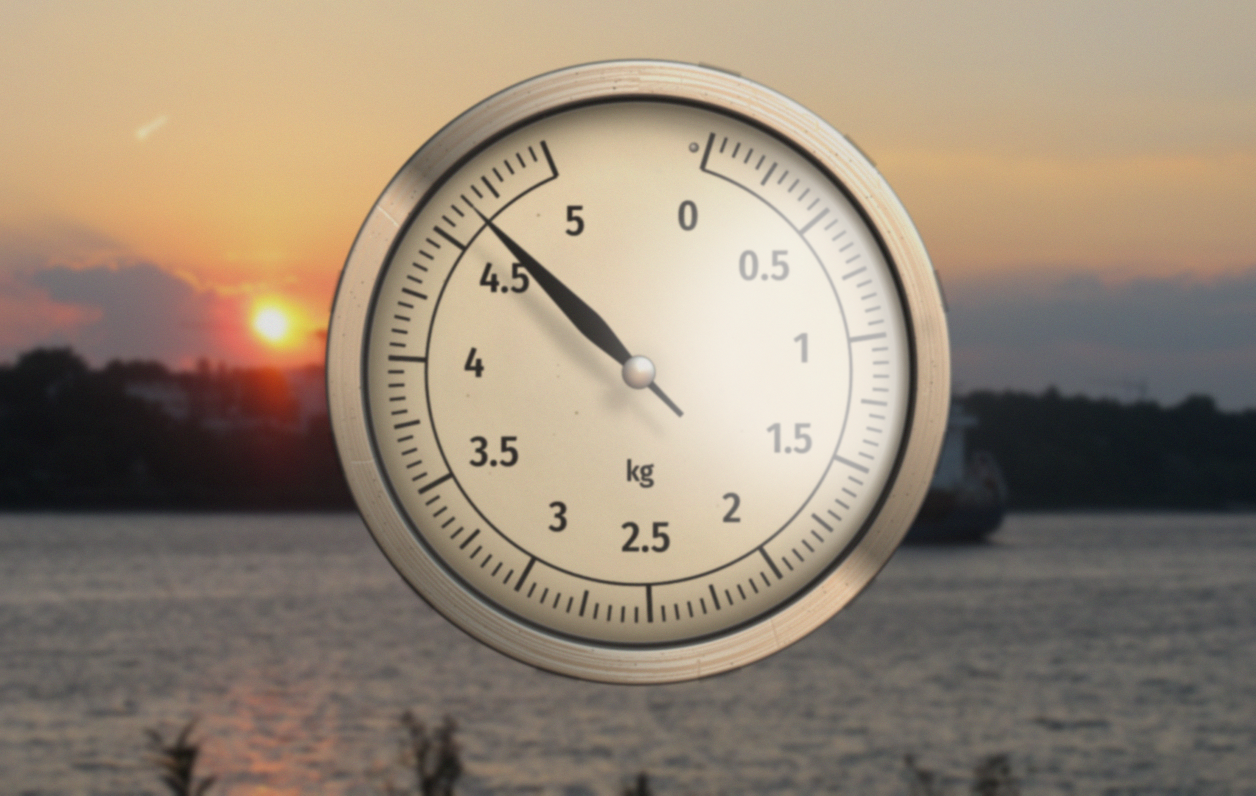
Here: 4.65 (kg)
